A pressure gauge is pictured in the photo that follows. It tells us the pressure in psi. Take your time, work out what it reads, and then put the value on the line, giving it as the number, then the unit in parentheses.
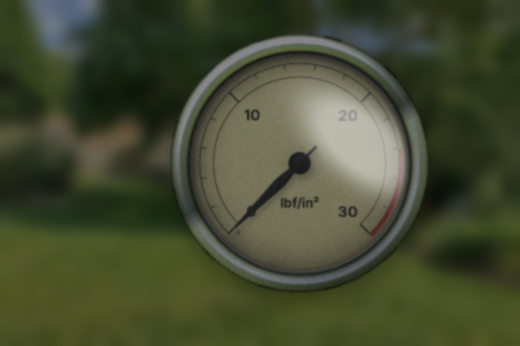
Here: 0 (psi)
